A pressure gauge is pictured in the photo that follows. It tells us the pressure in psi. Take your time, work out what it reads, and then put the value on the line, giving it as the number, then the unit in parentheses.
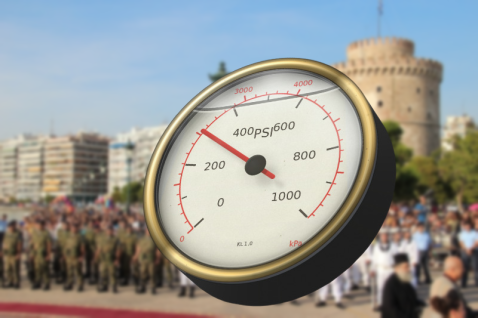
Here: 300 (psi)
